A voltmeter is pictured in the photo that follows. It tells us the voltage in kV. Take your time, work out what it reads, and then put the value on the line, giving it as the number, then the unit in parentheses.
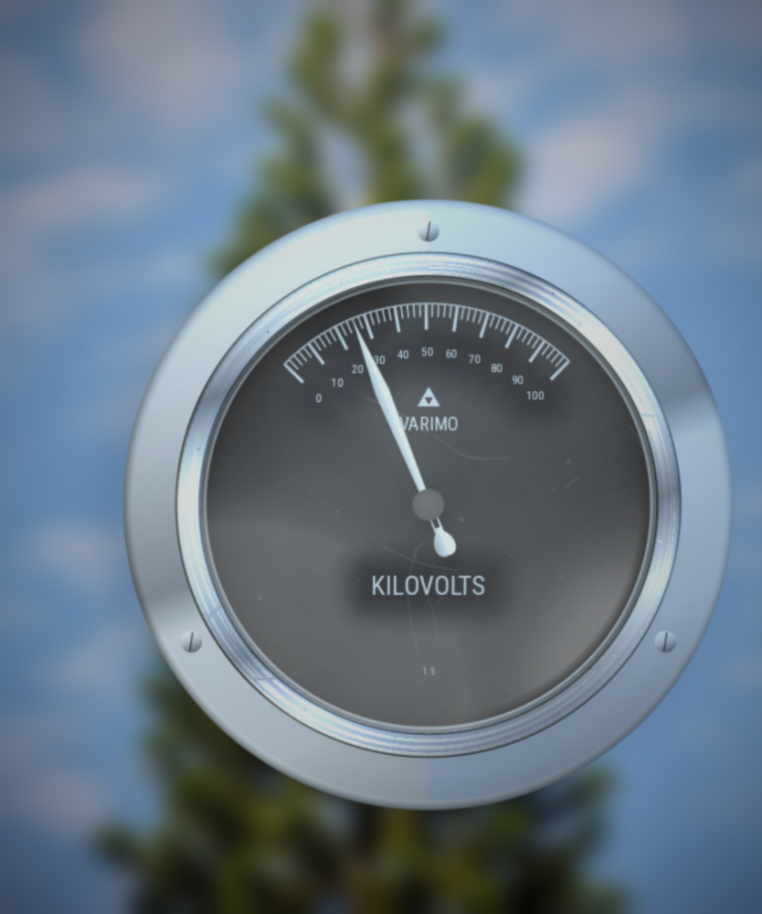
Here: 26 (kV)
